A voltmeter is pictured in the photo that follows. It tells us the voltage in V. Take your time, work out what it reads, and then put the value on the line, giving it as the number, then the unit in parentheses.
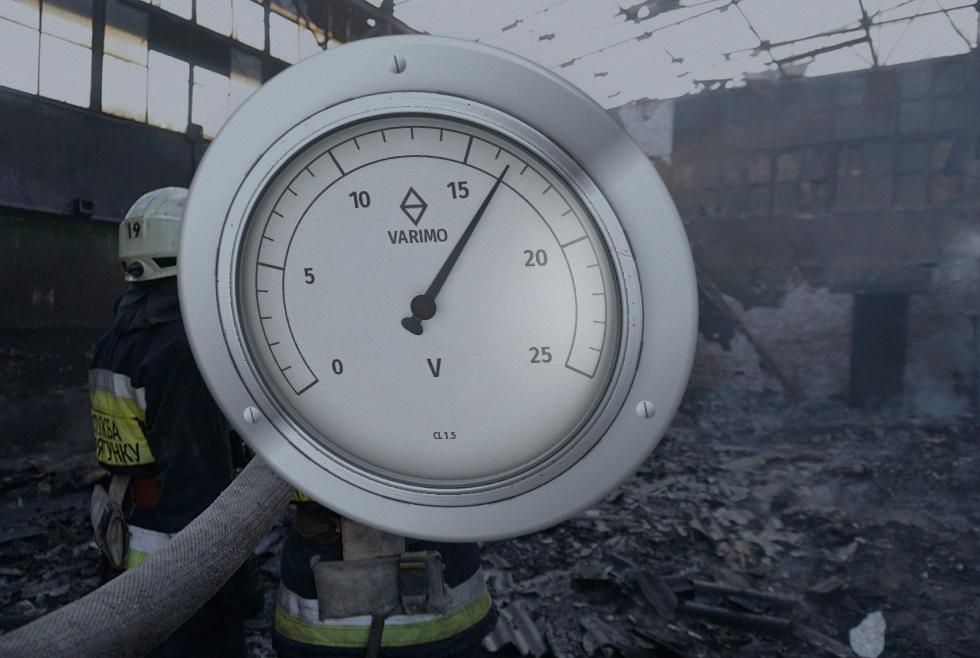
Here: 16.5 (V)
